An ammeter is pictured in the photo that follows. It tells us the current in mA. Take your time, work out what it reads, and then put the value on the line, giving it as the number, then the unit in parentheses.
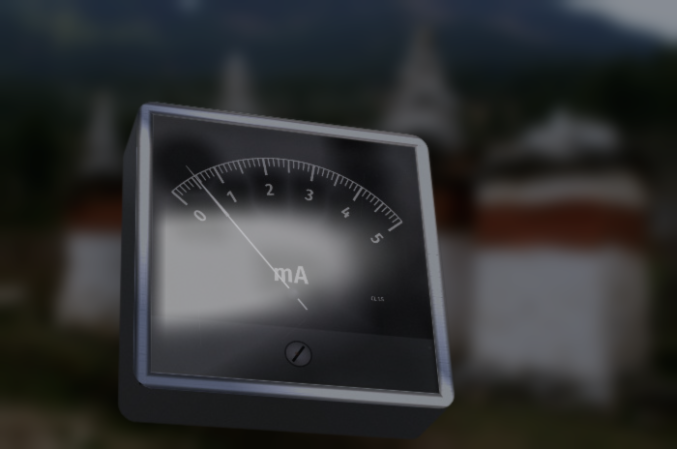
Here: 0.5 (mA)
